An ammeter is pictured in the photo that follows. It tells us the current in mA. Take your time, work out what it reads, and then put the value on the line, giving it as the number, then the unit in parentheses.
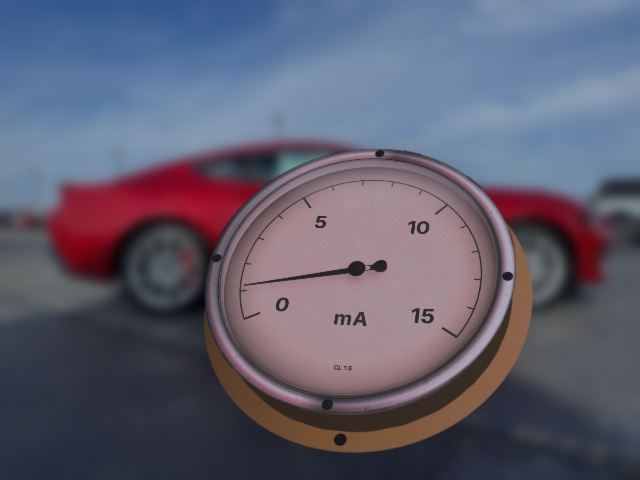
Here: 1 (mA)
